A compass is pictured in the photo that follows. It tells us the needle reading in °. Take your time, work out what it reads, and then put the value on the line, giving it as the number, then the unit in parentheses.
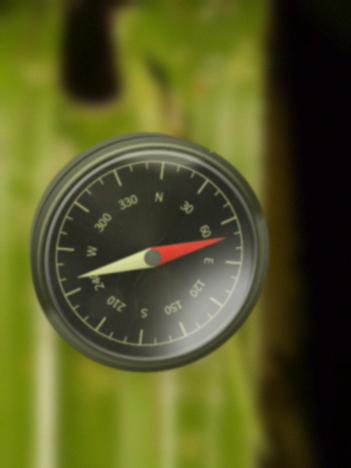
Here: 70 (°)
